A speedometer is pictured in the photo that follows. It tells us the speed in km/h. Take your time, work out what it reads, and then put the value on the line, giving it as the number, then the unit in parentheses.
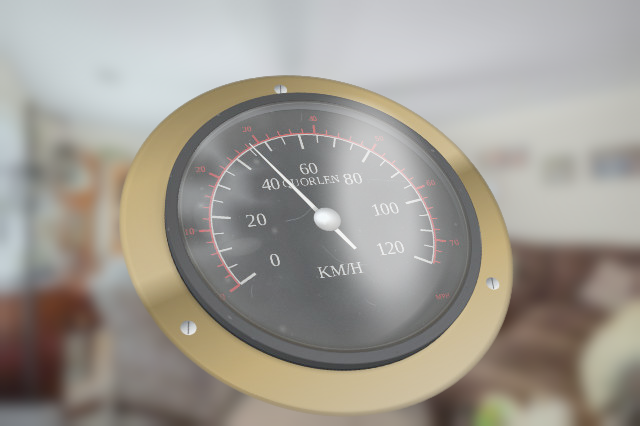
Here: 45 (km/h)
